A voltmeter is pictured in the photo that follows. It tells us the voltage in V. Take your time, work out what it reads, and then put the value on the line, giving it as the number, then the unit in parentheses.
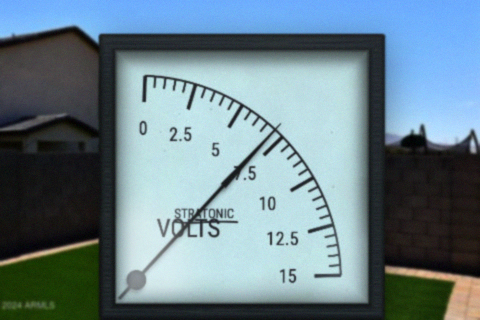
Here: 7 (V)
